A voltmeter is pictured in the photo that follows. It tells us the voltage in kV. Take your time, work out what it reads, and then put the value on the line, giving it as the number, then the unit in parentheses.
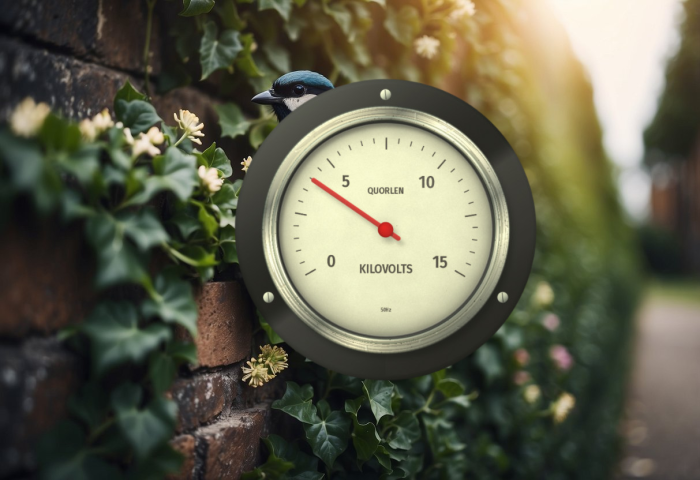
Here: 4 (kV)
